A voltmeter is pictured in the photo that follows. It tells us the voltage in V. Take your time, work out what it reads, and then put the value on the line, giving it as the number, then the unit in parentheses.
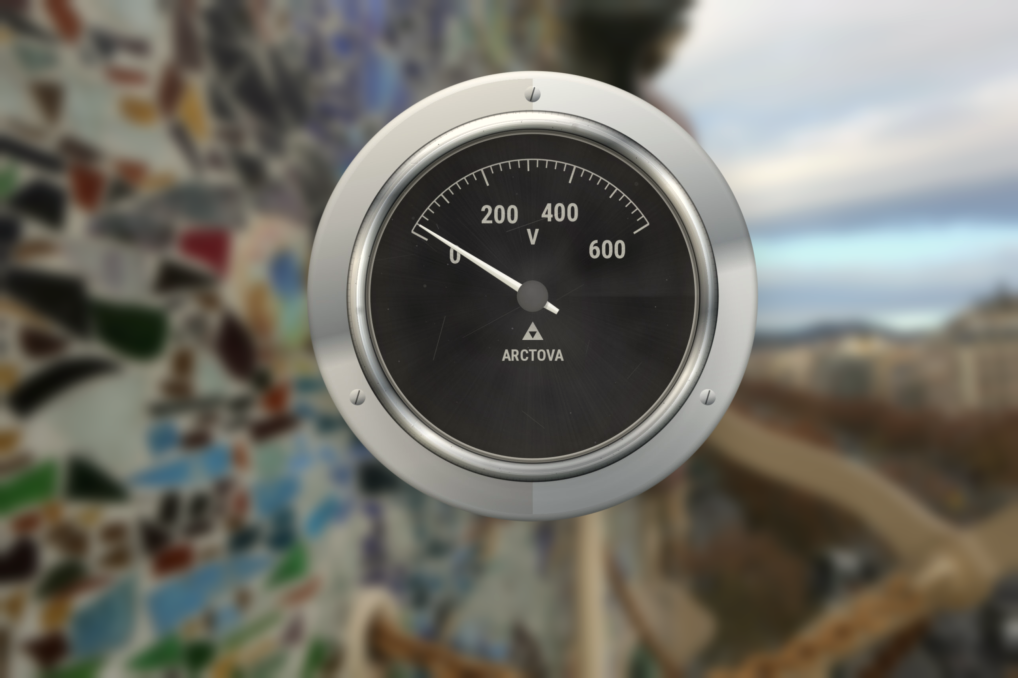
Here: 20 (V)
